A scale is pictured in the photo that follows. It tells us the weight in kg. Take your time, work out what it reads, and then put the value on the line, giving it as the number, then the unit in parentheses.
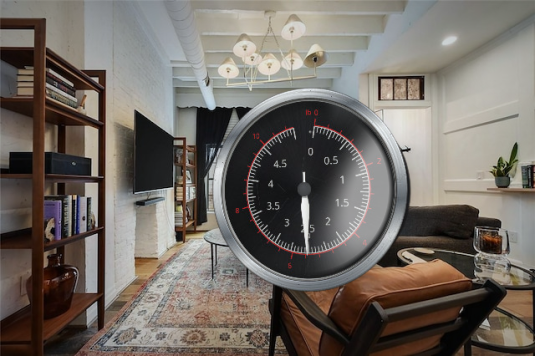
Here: 2.5 (kg)
